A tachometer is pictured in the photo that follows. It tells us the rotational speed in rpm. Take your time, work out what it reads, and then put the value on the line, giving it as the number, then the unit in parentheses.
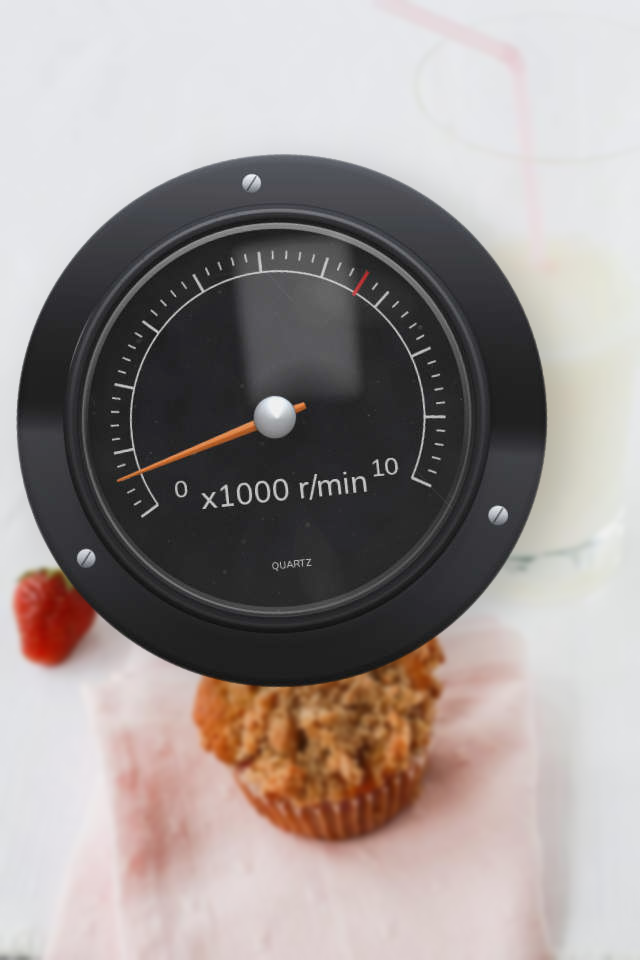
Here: 600 (rpm)
